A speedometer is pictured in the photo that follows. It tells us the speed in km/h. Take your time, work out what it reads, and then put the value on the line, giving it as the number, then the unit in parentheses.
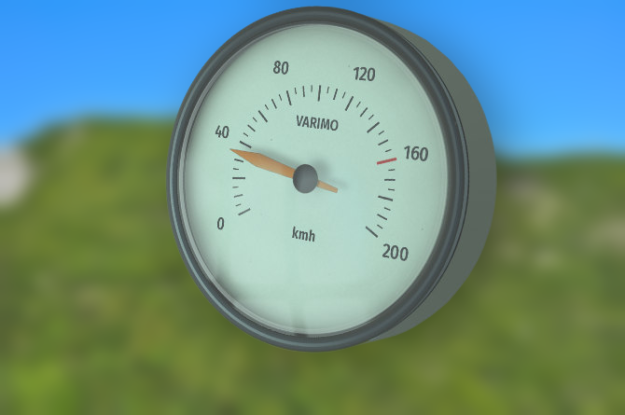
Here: 35 (km/h)
